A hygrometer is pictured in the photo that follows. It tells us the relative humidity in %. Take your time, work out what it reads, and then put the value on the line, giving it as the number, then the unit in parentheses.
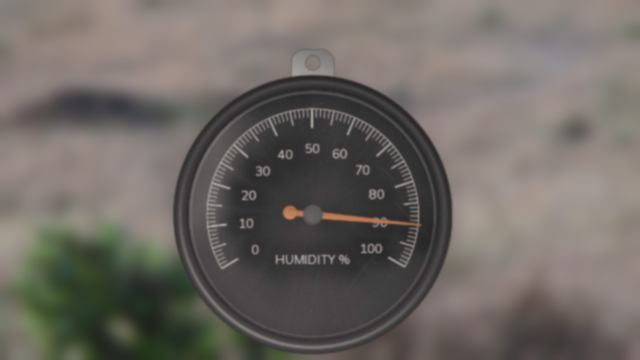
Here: 90 (%)
